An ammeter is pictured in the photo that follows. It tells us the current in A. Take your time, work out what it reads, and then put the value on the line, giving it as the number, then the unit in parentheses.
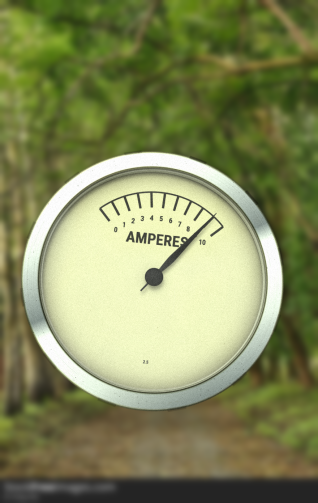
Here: 9 (A)
